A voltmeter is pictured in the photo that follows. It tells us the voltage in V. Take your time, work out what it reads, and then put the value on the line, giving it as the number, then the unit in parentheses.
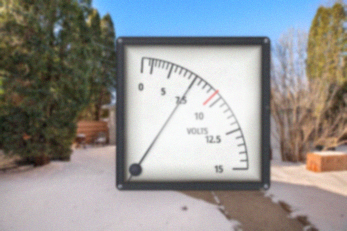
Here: 7.5 (V)
